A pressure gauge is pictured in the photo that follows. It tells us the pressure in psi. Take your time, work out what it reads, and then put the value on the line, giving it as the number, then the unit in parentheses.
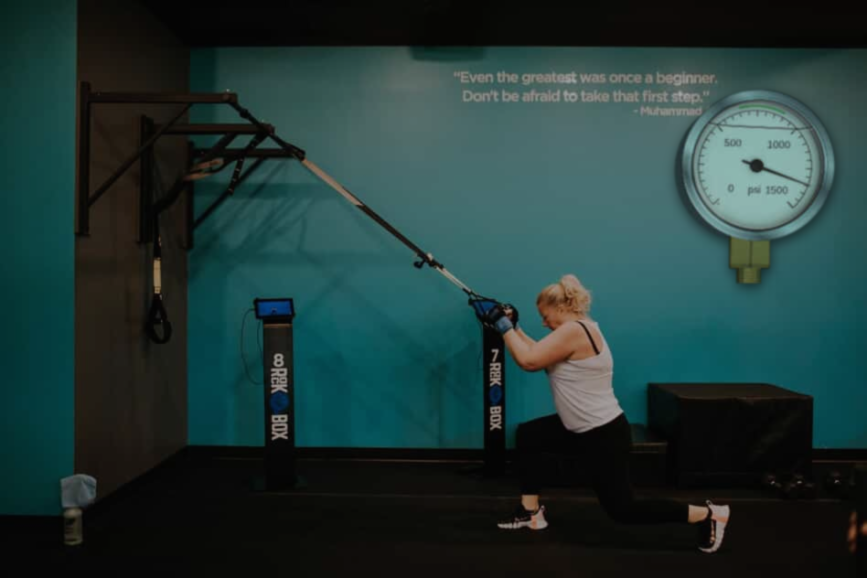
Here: 1350 (psi)
